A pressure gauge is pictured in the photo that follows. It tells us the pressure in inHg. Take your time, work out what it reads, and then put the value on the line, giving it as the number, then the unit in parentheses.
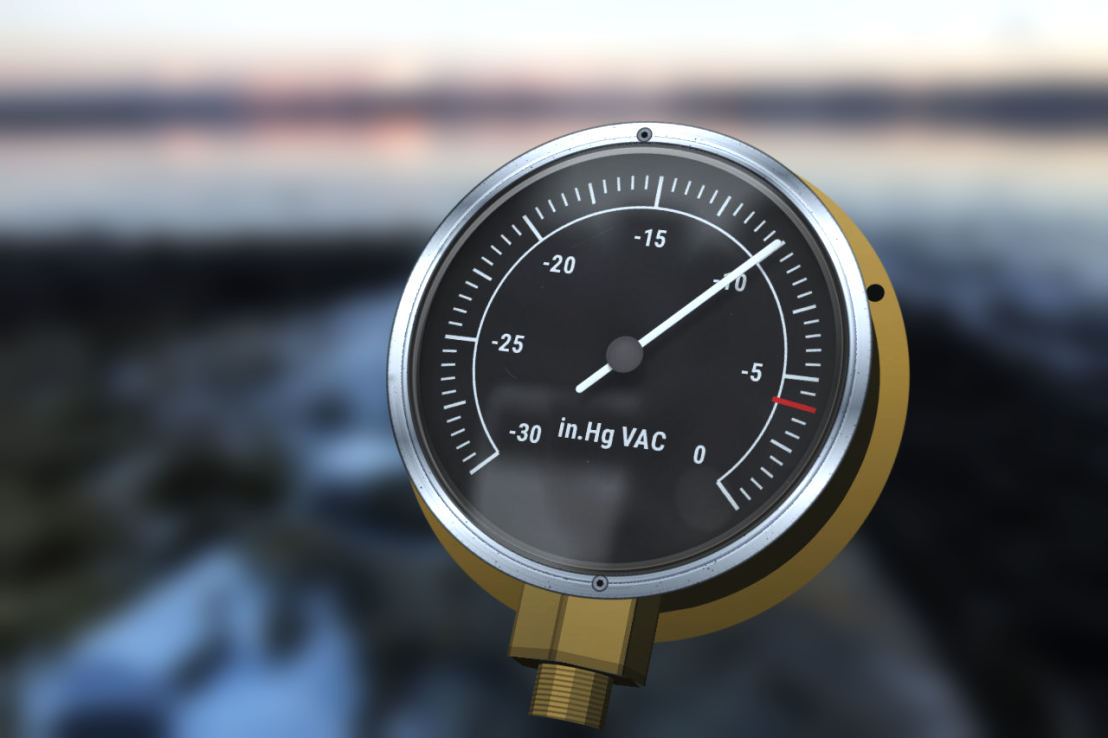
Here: -10 (inHg)
